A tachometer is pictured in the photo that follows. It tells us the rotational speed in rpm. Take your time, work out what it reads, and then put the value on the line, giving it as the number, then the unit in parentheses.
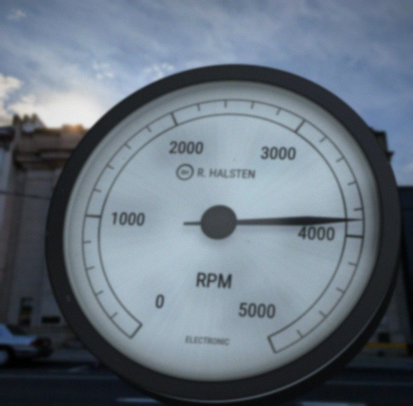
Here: 3900 (rpm)
